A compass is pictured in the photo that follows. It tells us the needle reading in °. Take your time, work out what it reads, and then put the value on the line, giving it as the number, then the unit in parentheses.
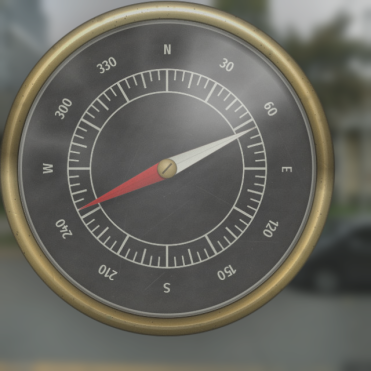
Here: 245 (°)
